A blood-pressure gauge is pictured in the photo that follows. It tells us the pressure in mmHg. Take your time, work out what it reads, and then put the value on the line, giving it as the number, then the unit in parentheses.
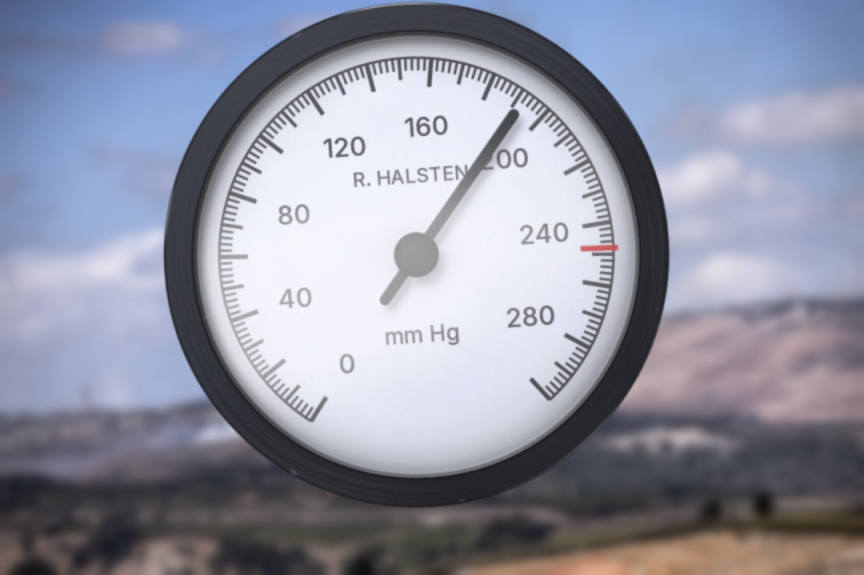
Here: 192 (mmHg)
